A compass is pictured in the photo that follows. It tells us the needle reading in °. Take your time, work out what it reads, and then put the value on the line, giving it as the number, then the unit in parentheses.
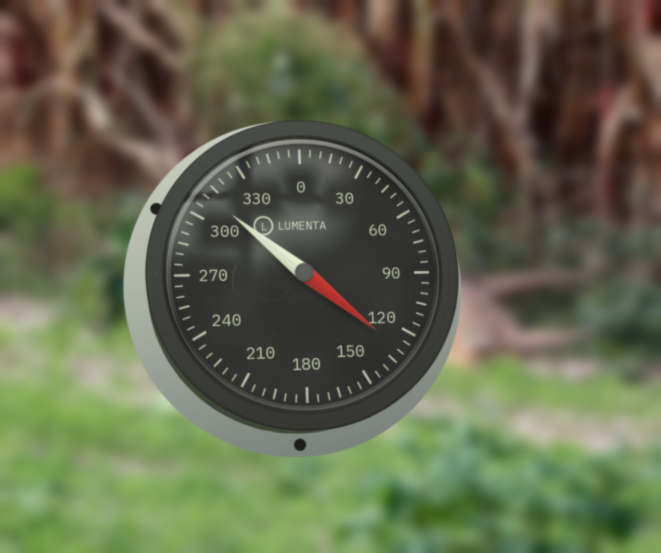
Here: 130 (°)
